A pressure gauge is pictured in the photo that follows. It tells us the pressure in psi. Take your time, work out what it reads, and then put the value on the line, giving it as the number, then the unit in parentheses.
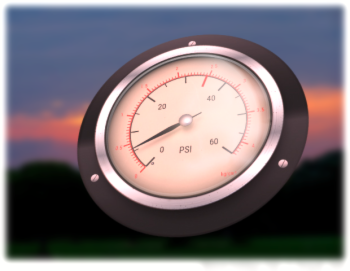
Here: 5 (psi)
